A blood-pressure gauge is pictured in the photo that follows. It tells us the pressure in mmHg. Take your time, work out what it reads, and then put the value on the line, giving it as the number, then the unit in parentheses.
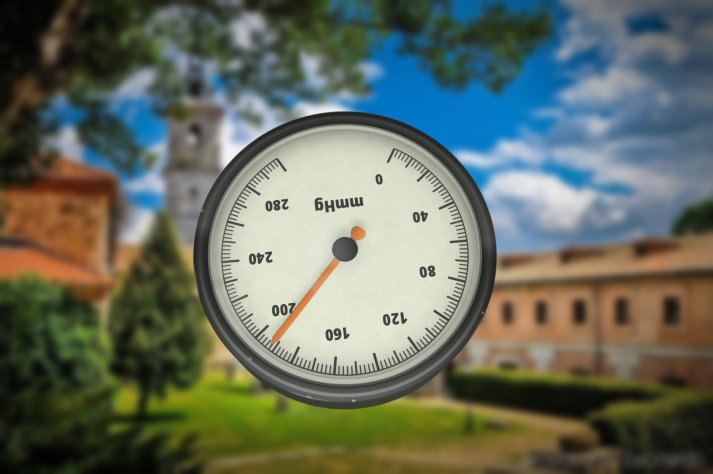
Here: 192 (mmHg)
